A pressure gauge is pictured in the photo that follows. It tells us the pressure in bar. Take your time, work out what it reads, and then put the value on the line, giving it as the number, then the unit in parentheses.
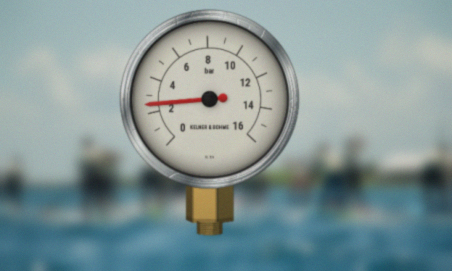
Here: 2.5 (bar)
